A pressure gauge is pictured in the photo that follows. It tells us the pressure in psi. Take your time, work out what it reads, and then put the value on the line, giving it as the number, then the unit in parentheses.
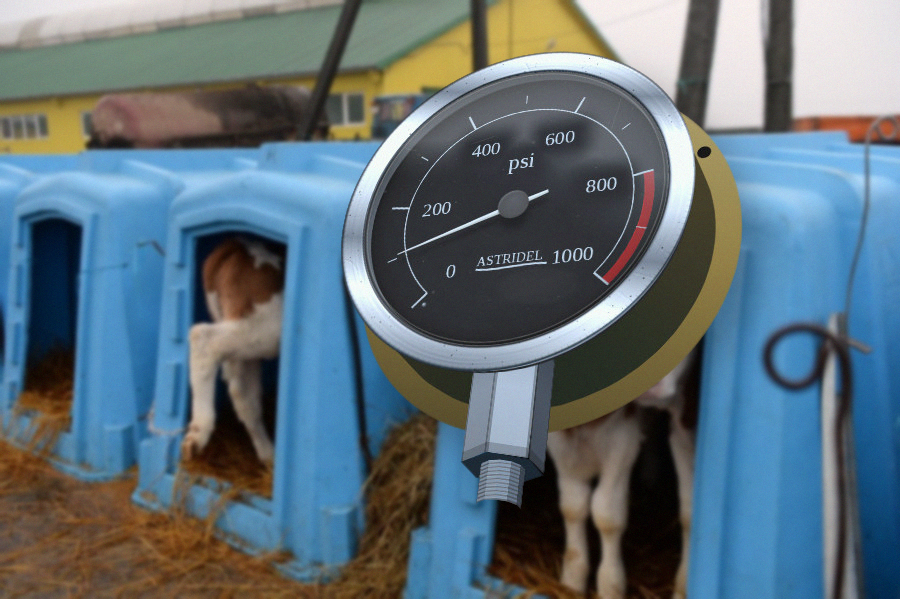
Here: 100 (psi)
